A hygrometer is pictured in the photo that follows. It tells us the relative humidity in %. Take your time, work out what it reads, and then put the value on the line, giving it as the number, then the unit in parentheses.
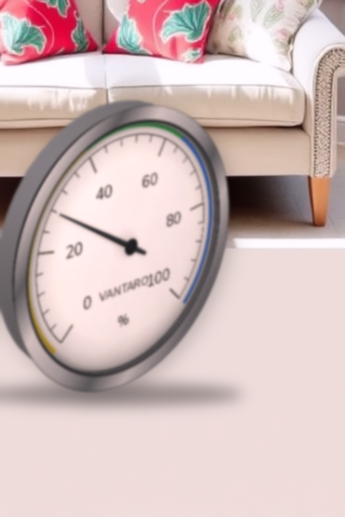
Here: 28 (%)
